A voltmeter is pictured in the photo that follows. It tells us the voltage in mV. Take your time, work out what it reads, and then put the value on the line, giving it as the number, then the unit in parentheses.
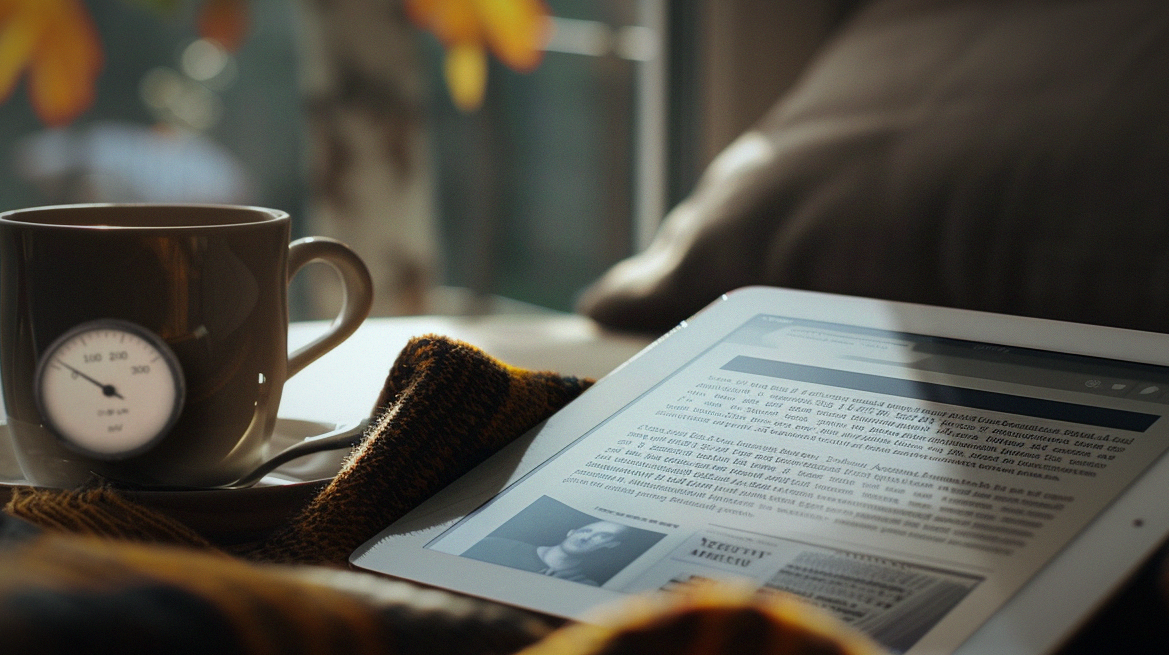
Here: 20 (mV)
